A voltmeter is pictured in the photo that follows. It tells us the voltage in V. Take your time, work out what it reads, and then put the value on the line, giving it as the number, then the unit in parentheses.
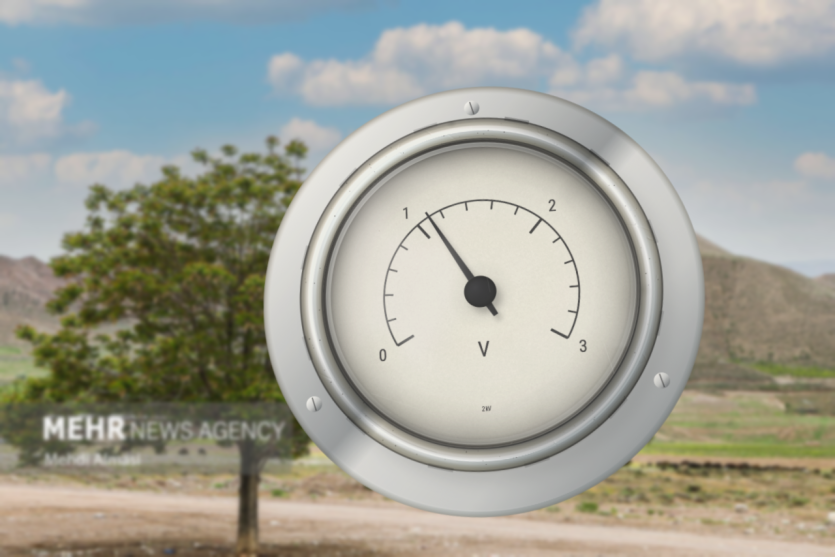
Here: 1.1 (V)
